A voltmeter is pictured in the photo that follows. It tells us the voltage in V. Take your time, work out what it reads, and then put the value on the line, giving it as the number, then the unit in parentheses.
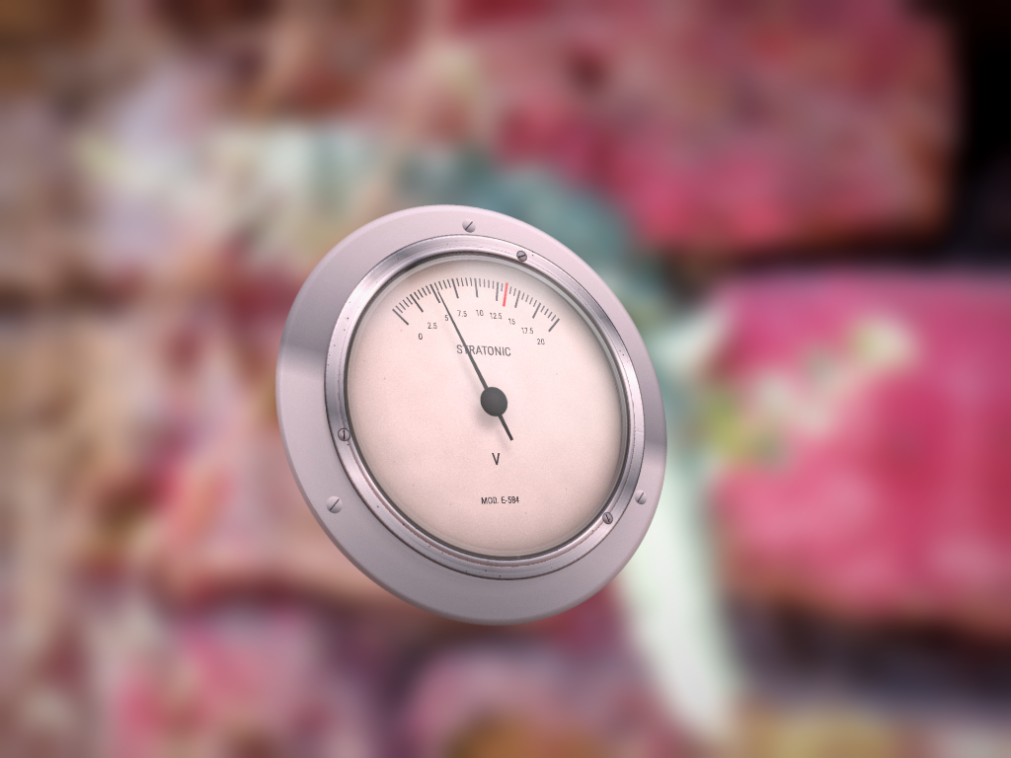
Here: 5 (V)
